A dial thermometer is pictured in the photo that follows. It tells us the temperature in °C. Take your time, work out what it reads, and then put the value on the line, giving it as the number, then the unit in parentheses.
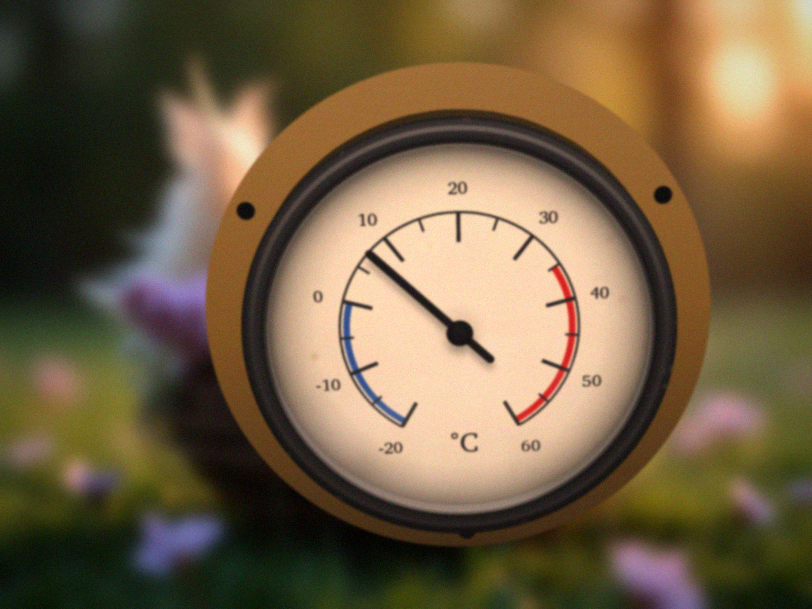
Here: 7.5 (°C)
